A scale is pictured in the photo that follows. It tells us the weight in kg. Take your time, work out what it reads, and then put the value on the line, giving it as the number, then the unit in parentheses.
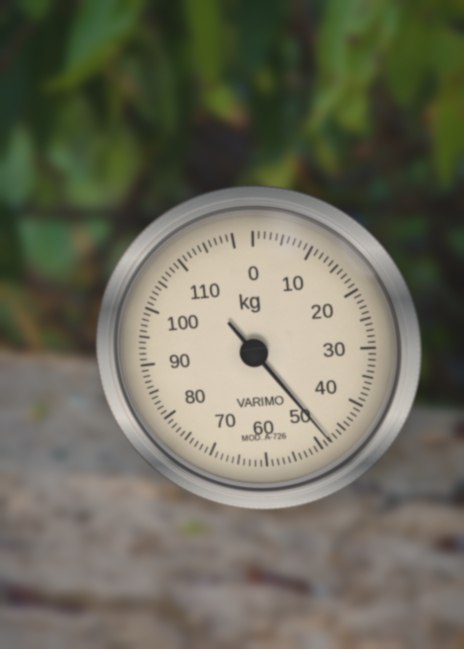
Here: 48 (kg)
